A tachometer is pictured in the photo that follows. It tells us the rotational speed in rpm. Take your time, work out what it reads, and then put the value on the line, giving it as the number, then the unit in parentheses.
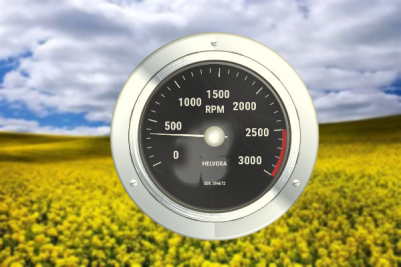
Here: 350 (rpm)
